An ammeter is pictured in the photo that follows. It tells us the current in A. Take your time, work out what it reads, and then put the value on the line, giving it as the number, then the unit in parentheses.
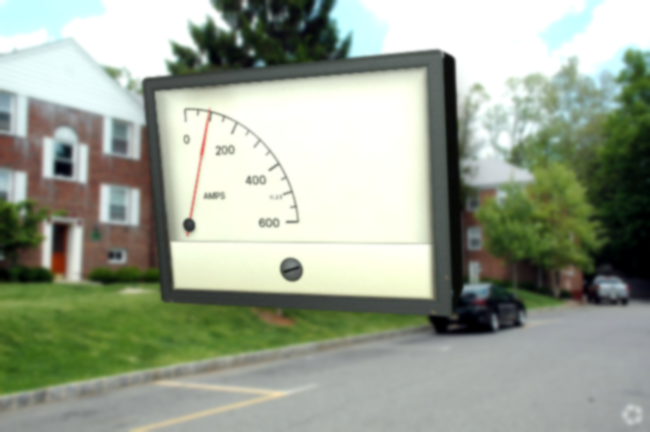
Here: 100 (A)
